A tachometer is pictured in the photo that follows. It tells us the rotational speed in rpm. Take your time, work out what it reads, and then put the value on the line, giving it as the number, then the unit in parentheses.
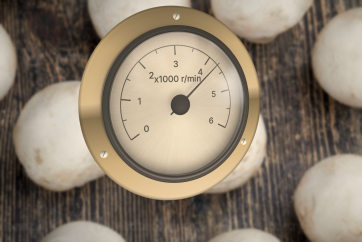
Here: 4250 (rpm)
